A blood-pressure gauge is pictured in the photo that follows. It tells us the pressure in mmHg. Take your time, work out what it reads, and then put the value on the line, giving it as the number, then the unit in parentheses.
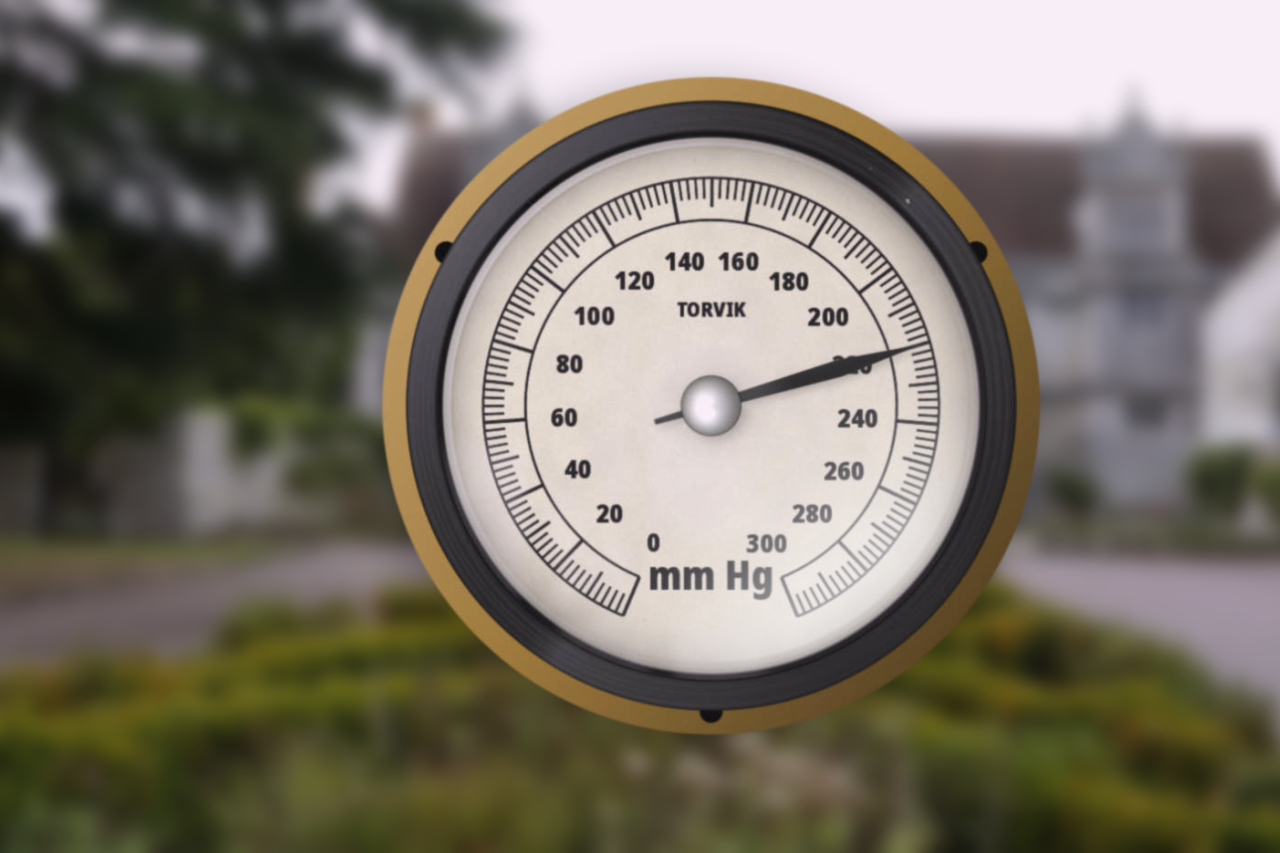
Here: 220 (mmHg)
